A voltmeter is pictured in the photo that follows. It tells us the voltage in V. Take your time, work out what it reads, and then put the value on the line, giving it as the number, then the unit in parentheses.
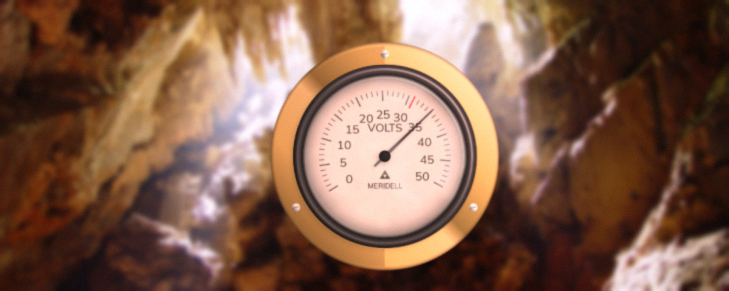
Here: 35 (V)
